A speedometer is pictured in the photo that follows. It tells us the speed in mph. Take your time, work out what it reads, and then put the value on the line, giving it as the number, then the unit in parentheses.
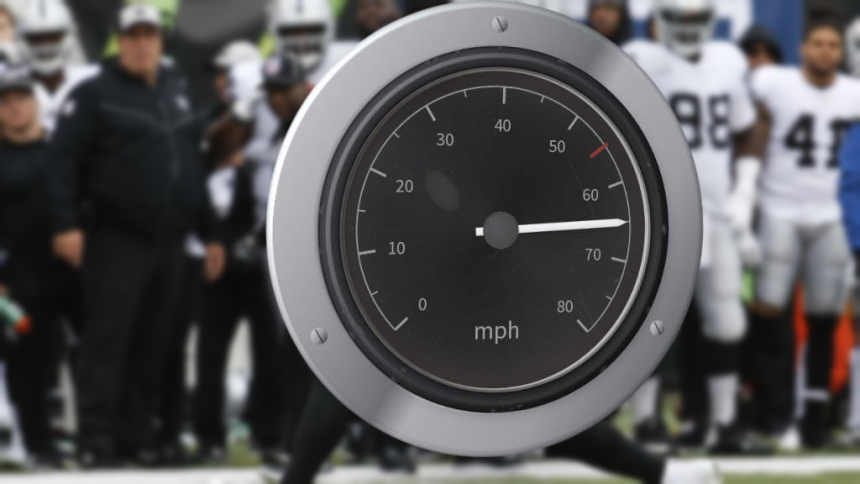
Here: 65 (mph)
